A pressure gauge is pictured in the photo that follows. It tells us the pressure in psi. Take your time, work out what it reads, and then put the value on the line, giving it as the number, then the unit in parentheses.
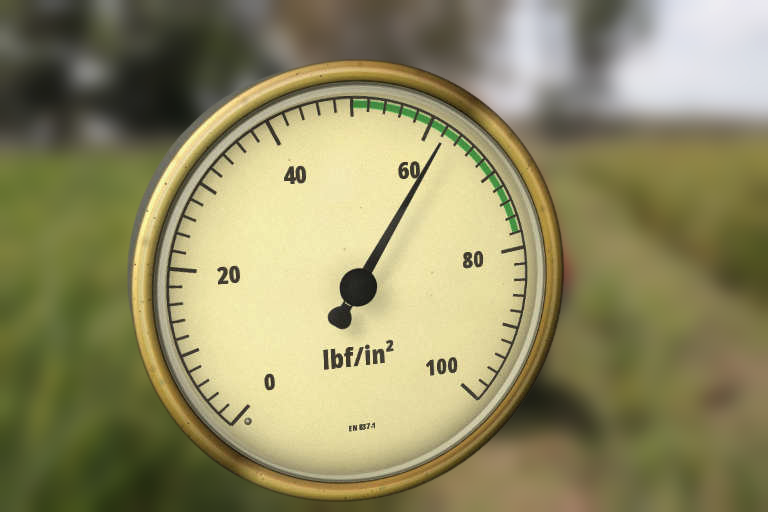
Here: 62 (psi)
